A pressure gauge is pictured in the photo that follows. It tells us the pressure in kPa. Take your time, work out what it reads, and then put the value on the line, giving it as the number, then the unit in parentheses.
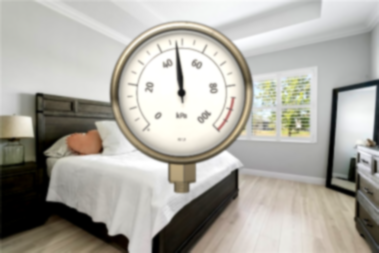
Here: 47.5 (kPa)
